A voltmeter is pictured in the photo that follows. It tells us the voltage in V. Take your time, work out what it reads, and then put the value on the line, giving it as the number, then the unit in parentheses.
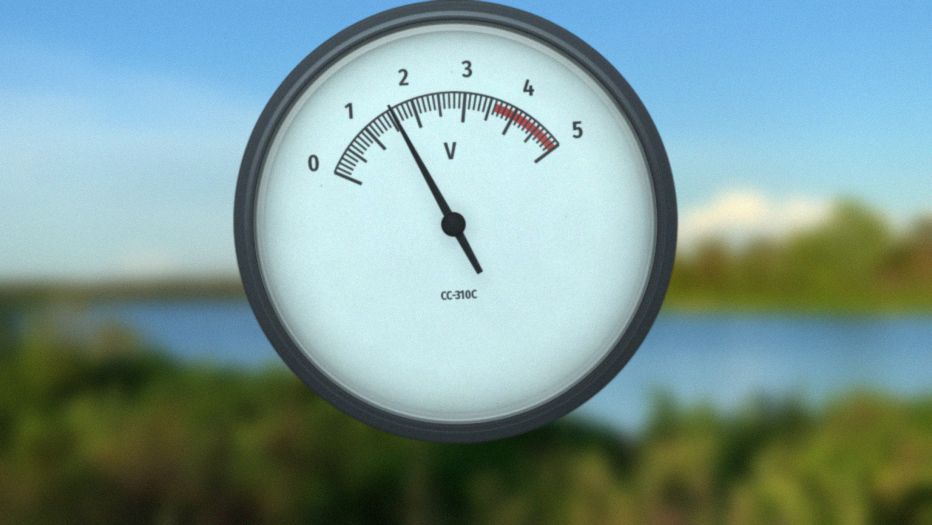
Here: 1.6 (V)
